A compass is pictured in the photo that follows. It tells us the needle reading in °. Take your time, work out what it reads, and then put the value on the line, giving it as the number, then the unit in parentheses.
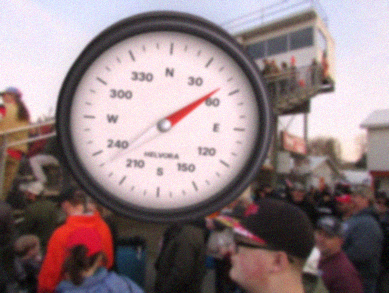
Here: 50 (°)
